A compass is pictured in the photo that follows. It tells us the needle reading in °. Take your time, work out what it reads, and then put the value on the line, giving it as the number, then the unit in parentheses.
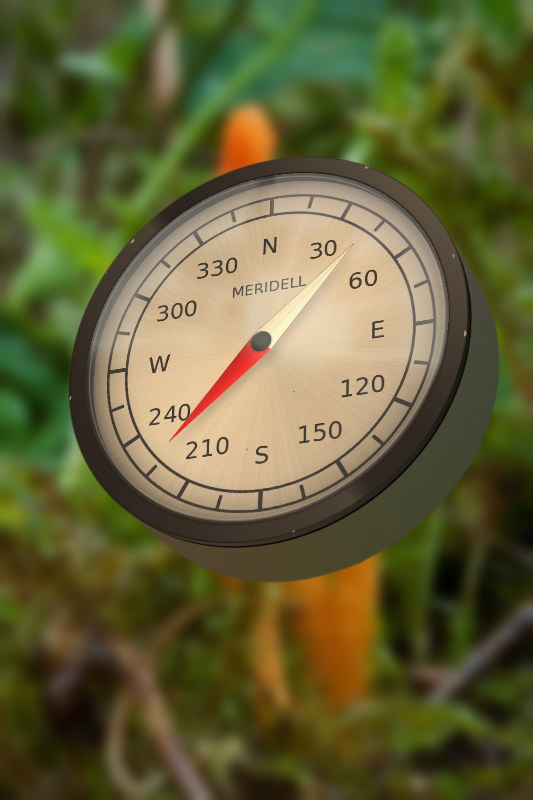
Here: 225 (°)
